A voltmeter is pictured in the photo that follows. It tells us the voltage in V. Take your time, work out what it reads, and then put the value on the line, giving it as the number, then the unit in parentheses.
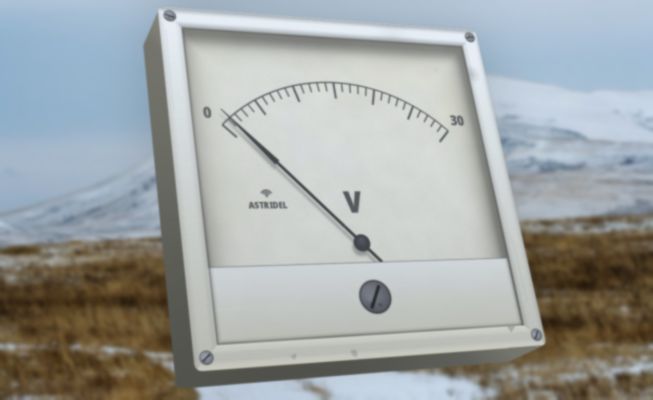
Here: 1 (V)
